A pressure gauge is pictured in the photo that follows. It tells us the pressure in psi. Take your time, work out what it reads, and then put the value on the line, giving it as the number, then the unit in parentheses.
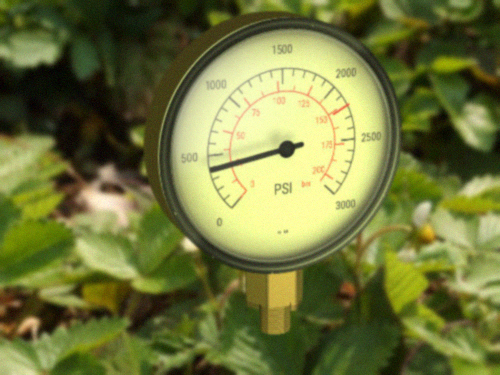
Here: 400 (psi)
